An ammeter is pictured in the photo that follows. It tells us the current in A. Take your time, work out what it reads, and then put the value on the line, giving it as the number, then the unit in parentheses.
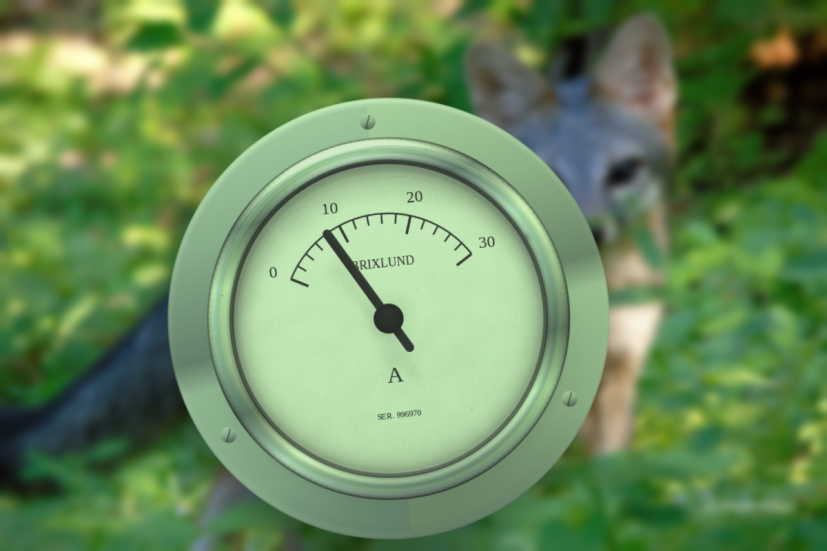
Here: 8 (A)
